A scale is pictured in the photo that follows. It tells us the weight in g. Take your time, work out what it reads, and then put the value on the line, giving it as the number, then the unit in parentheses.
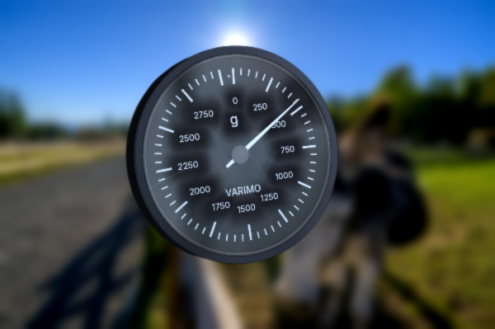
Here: 450 (g)
